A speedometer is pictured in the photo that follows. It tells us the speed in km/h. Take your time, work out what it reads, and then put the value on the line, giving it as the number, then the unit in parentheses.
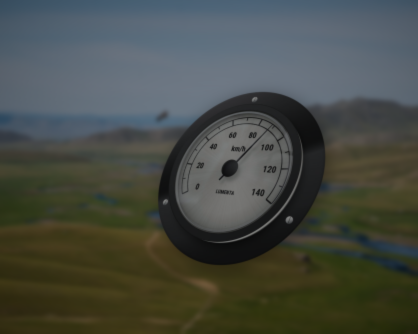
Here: 90 (km/h)
